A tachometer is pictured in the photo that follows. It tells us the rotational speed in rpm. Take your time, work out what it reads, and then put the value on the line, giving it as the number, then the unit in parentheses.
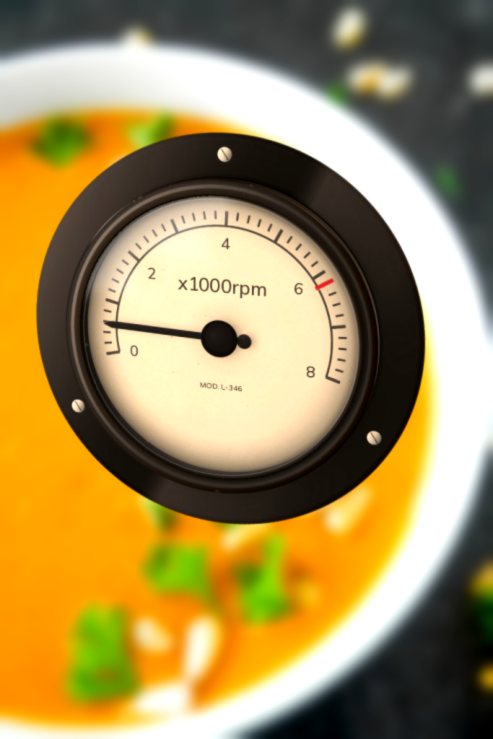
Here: 600 (rpm)
